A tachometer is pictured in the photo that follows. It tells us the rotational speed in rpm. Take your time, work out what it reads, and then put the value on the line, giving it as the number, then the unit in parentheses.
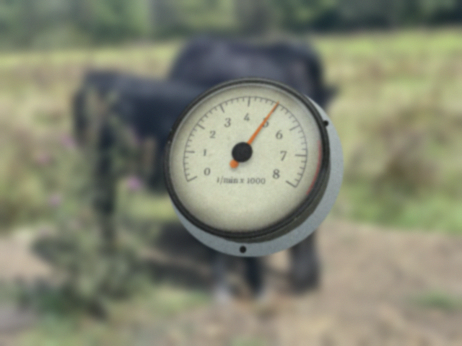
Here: 5000 (rpm)
